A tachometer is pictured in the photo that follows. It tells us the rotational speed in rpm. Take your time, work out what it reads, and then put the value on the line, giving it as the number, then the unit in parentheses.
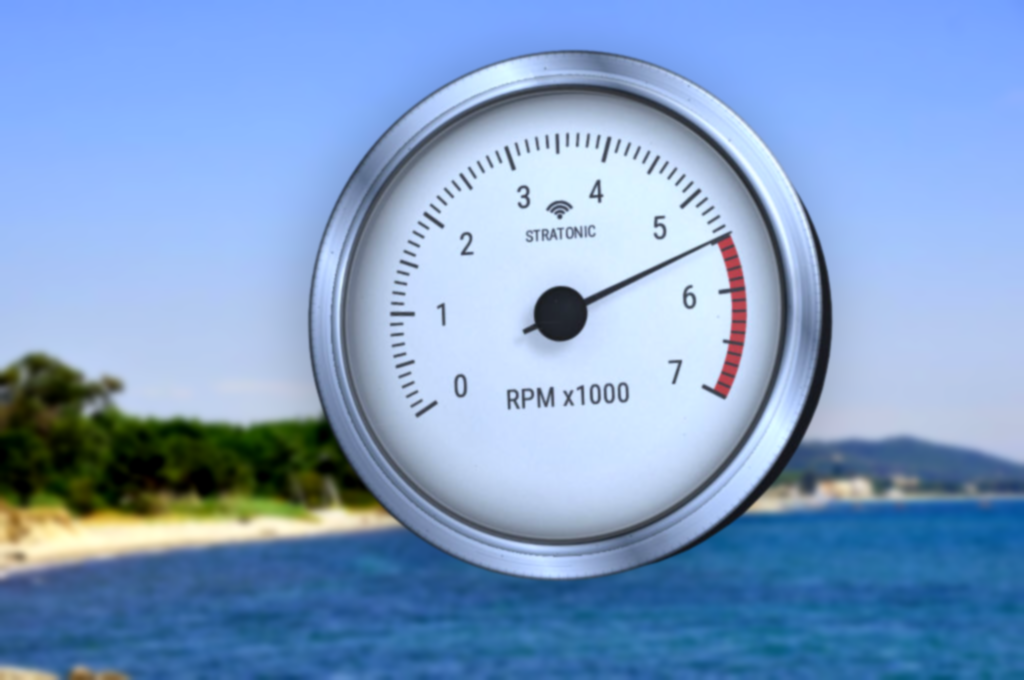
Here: 5500 (rpm)
